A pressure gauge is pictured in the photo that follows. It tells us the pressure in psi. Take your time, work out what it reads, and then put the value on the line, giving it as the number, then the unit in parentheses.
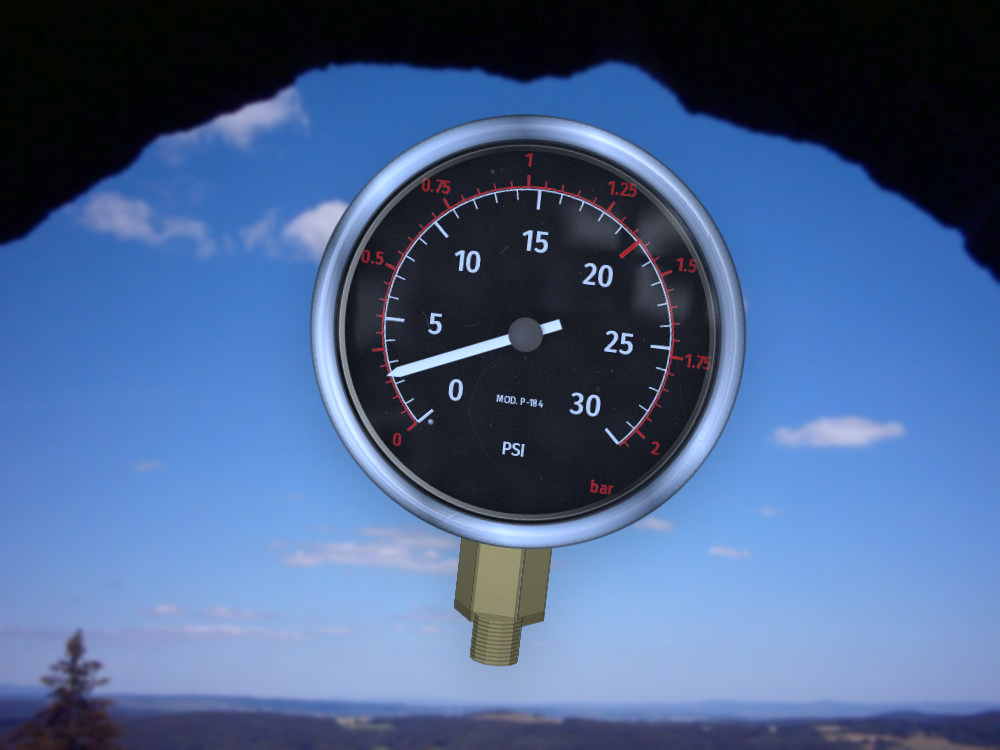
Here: 2.5 (psi)
